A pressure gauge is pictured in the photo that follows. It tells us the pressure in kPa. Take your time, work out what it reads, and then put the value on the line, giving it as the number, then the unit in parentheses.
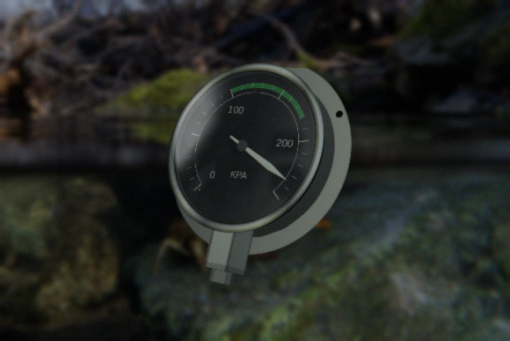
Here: 235 (kPa)
